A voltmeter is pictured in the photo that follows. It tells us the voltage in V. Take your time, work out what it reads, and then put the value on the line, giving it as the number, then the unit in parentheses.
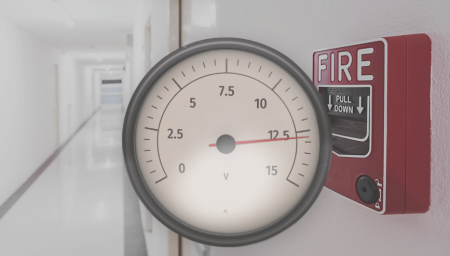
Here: 12.75 (V)
